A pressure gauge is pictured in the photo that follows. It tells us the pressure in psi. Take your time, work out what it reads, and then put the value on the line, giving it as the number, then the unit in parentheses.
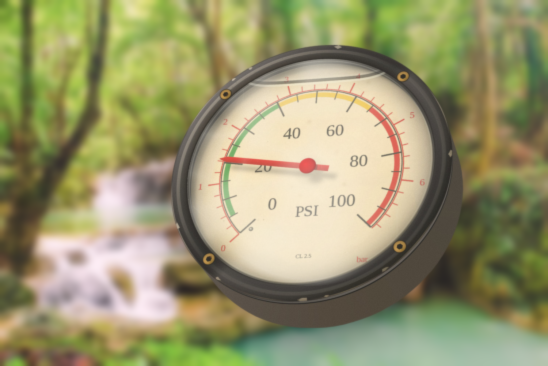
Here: 20 (psi)
